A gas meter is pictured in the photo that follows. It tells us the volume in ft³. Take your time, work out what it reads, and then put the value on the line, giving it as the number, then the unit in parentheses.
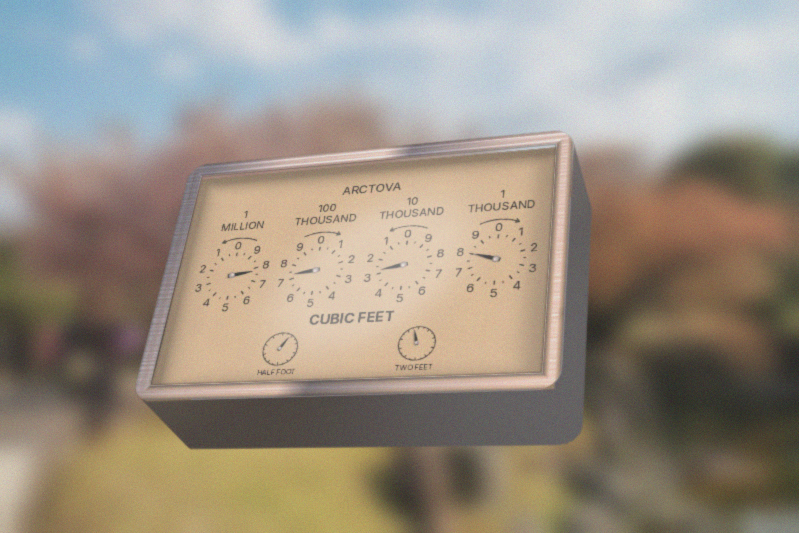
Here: 772800 (ft³)
